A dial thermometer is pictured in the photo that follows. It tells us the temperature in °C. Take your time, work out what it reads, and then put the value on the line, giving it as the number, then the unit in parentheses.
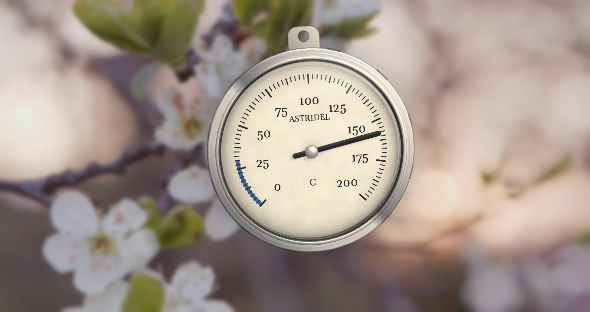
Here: 157.5 (°C)
